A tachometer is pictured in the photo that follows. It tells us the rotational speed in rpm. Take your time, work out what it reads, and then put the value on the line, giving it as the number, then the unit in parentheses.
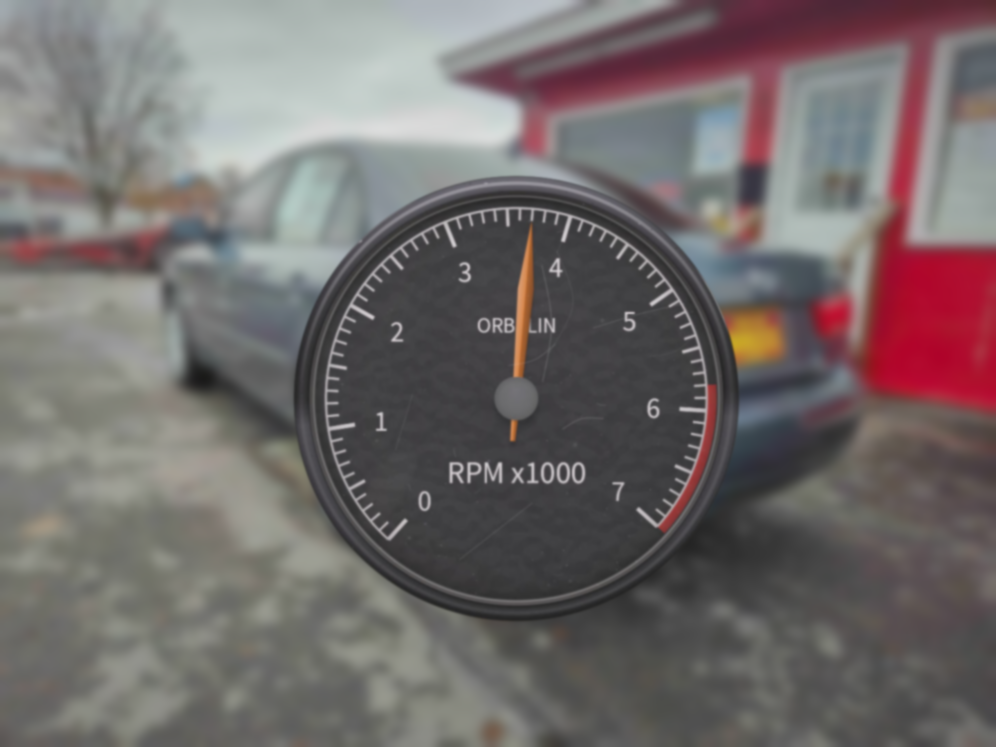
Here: 3700 (rpm)
